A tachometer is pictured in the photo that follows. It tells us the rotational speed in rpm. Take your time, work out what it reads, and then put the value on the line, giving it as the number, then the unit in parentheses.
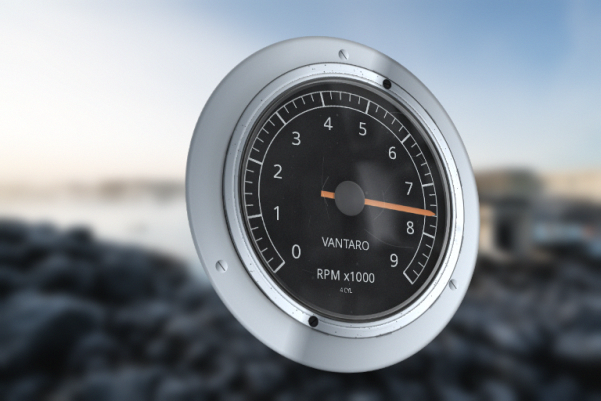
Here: 7600 (rpm)
